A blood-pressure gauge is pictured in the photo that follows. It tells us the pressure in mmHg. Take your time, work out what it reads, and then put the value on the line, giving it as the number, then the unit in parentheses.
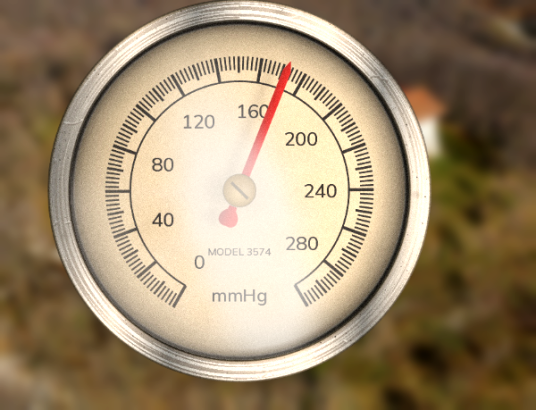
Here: 172 (mmHg)
